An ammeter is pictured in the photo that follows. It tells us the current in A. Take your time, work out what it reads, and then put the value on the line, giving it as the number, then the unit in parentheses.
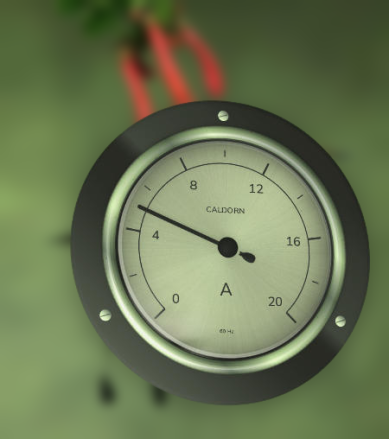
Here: 5 (A)
